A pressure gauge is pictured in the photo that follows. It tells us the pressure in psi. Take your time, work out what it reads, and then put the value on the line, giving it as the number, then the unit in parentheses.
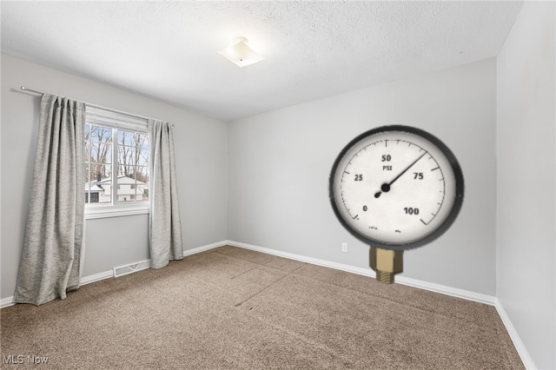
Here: 67.5 (psi)
